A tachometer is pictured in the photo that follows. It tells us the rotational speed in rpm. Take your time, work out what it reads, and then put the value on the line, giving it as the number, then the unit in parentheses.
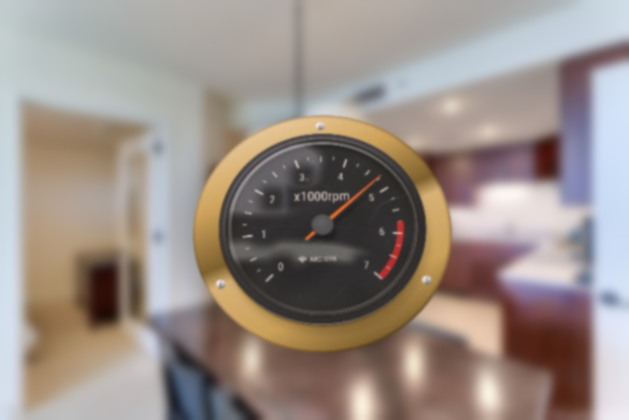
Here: 4750 (rpm)
